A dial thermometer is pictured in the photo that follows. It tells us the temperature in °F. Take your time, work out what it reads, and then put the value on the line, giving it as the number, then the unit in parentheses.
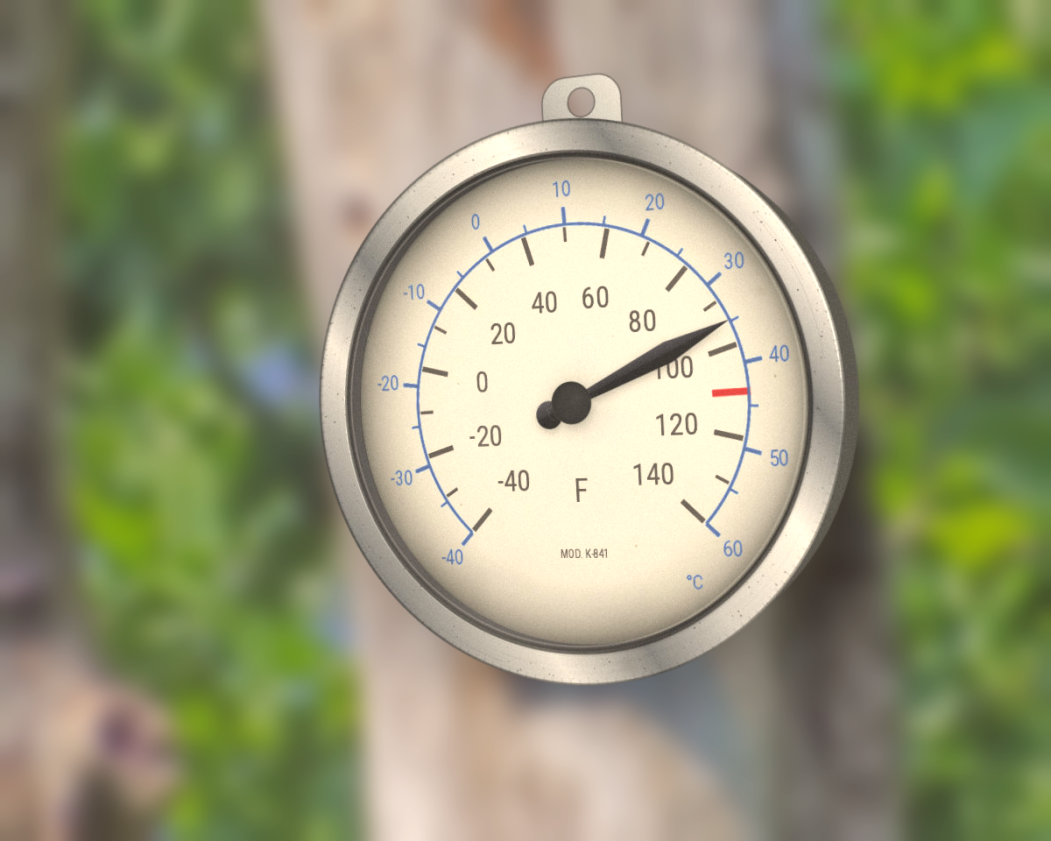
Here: 95 (°F)
